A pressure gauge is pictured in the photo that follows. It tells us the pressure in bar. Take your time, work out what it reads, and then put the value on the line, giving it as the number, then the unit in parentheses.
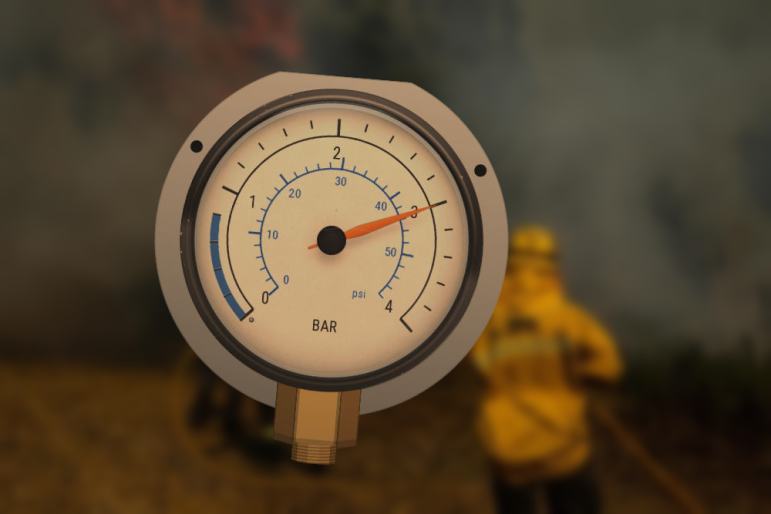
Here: 3 (bar)
